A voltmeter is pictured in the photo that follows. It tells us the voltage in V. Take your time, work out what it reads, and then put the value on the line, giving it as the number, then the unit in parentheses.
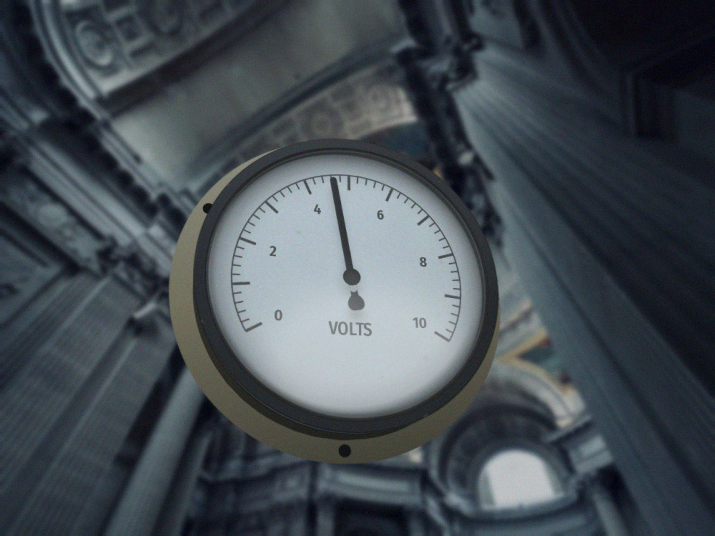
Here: 4.6 (V)
